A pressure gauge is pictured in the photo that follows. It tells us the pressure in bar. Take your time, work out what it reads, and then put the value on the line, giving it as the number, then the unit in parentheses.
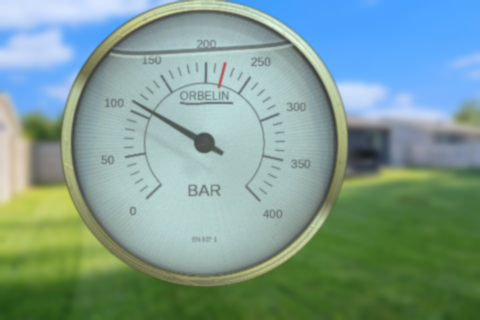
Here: 110 (bar)
